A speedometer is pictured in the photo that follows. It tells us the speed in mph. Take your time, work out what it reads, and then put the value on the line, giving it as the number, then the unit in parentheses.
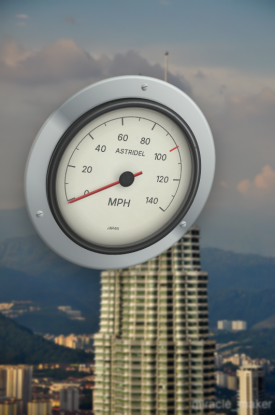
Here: 0 (mph)
